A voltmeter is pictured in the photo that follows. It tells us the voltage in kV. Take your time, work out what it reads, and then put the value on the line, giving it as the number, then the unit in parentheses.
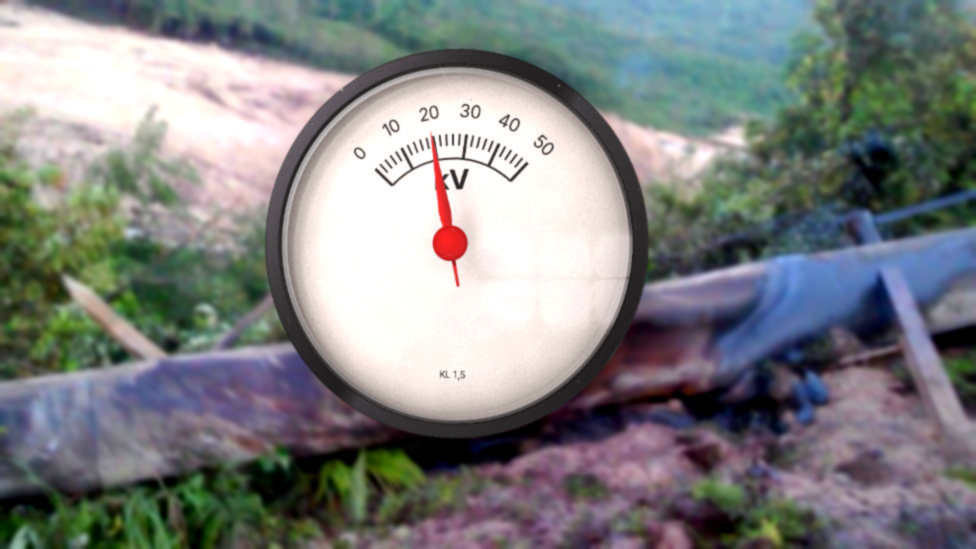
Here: 20 (kV)
